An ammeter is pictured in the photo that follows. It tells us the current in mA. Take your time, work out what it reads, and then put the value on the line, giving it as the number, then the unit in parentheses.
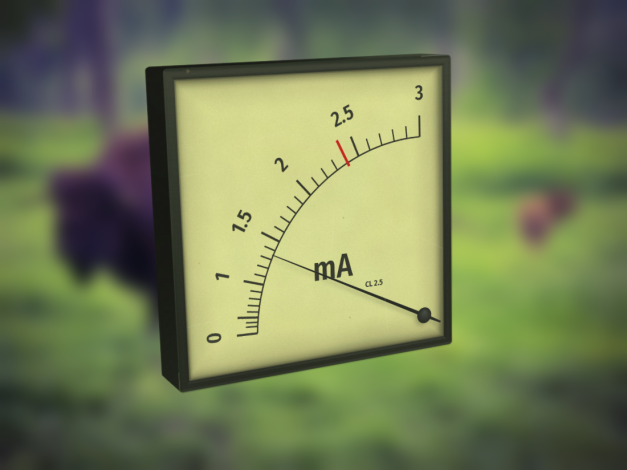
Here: 1.35 (mA)
